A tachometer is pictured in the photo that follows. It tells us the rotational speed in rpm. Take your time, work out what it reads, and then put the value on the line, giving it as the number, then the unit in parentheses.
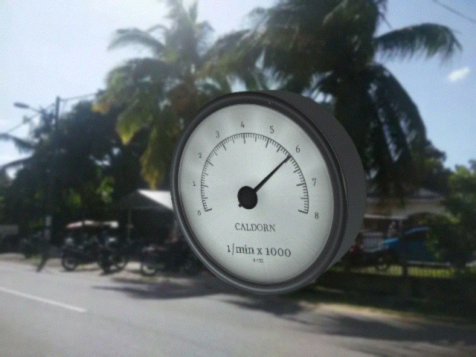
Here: 6000 (rpm)
